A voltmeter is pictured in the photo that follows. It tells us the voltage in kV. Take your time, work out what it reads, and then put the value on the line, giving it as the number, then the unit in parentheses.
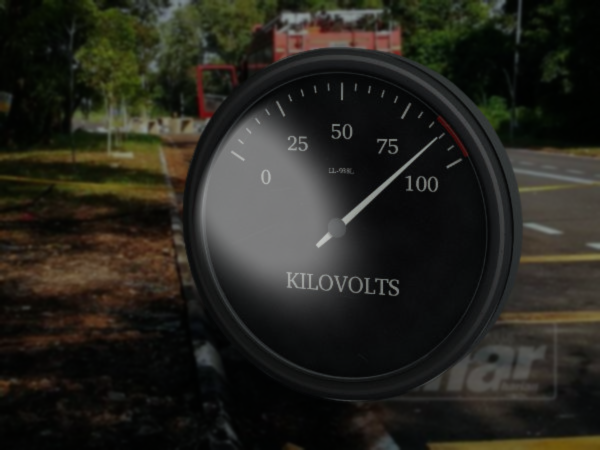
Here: 90 (kV)
